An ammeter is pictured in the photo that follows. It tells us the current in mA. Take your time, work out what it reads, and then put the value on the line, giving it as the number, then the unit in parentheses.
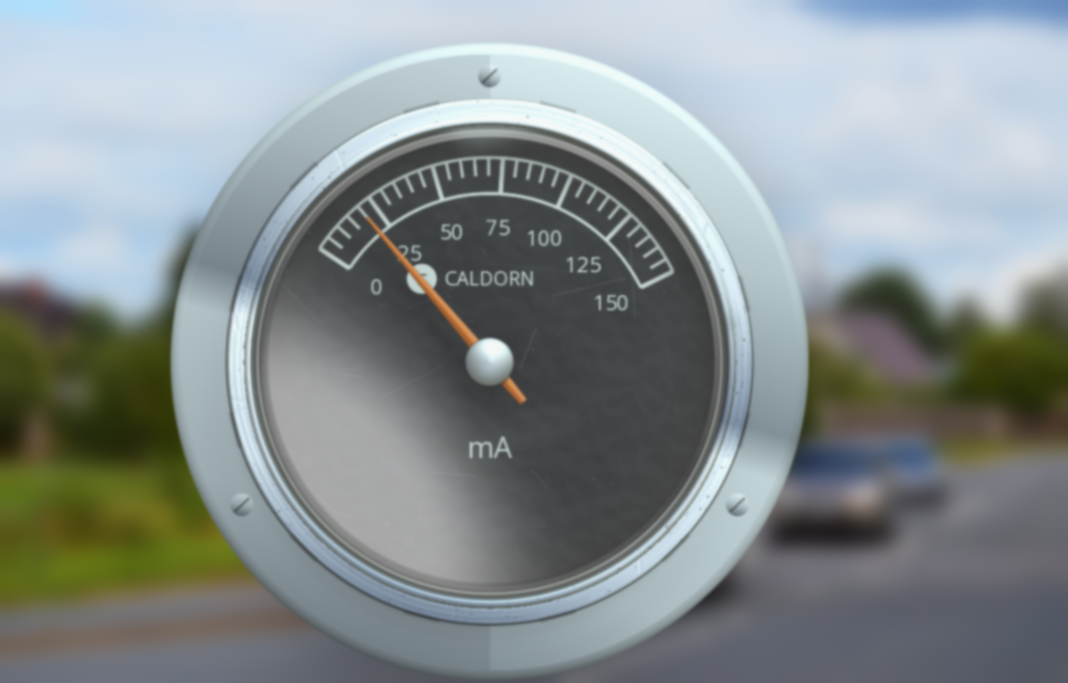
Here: 20 (mA)
